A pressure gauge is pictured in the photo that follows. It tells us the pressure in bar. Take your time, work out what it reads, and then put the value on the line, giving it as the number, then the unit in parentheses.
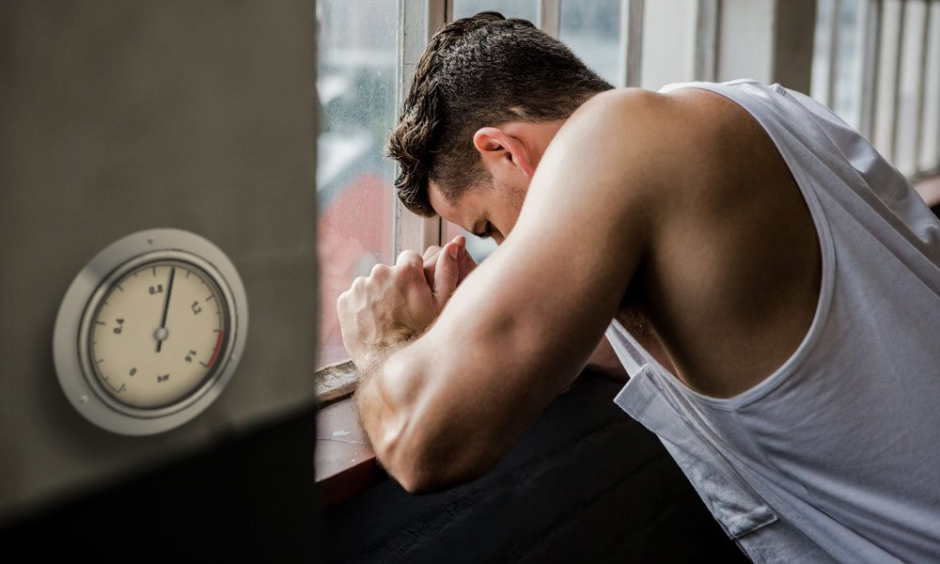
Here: 0.9 (bar)
